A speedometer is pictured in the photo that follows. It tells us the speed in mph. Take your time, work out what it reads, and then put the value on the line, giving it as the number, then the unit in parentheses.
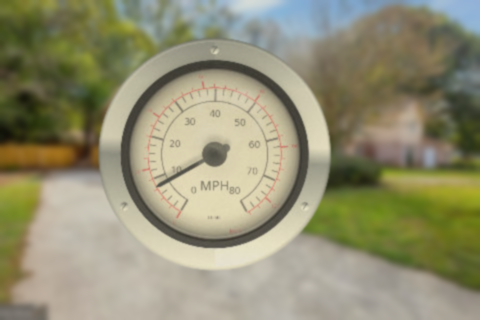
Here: 8 (mph)
